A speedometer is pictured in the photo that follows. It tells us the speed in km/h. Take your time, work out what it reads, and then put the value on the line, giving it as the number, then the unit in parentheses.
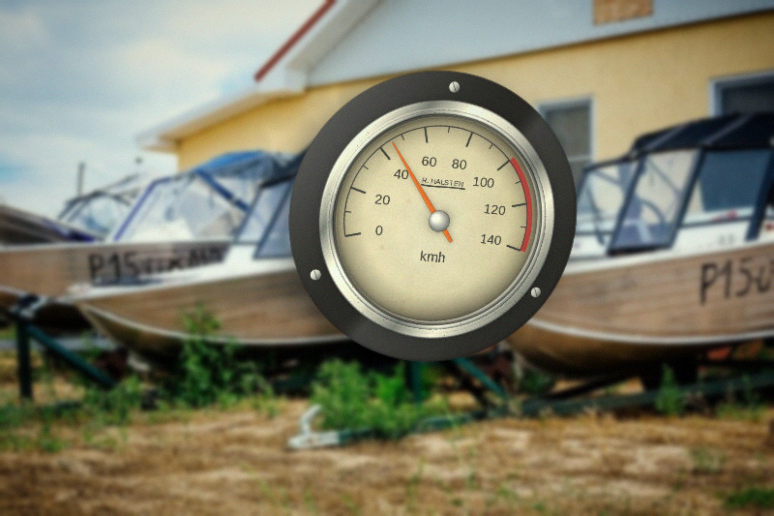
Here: 45 (km/h)
